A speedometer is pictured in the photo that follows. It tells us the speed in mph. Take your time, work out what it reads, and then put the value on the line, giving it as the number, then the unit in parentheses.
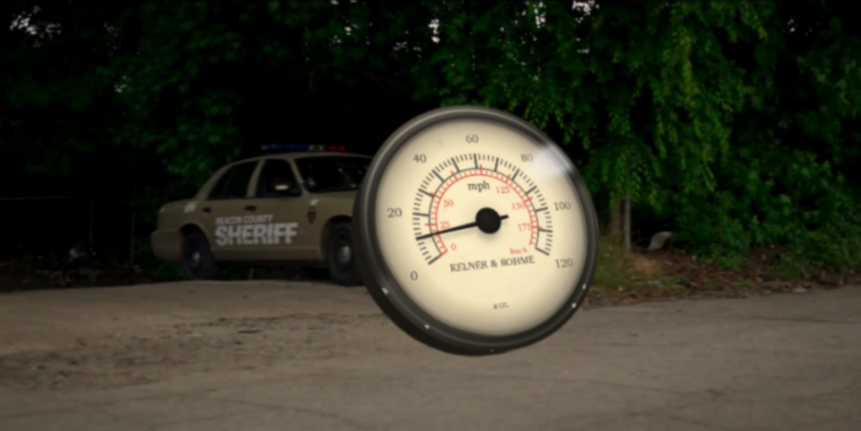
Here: 10 (mph)
